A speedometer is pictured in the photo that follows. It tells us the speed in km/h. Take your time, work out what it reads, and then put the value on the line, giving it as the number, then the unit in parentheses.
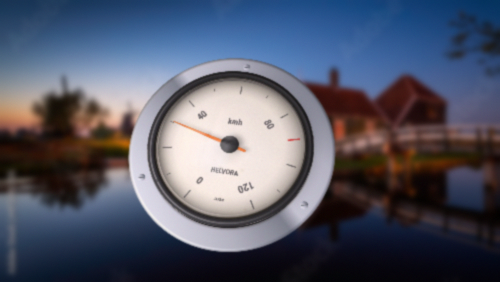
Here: 30 (km/h)
